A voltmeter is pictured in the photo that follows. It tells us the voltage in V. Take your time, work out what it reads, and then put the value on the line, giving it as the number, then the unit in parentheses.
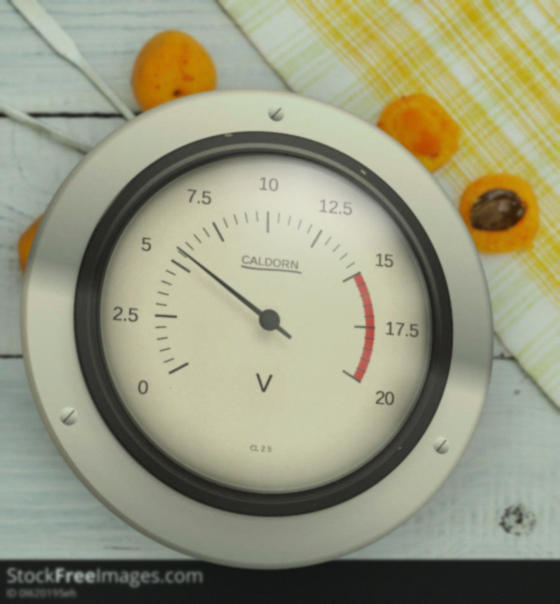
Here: 5.5 (V)
